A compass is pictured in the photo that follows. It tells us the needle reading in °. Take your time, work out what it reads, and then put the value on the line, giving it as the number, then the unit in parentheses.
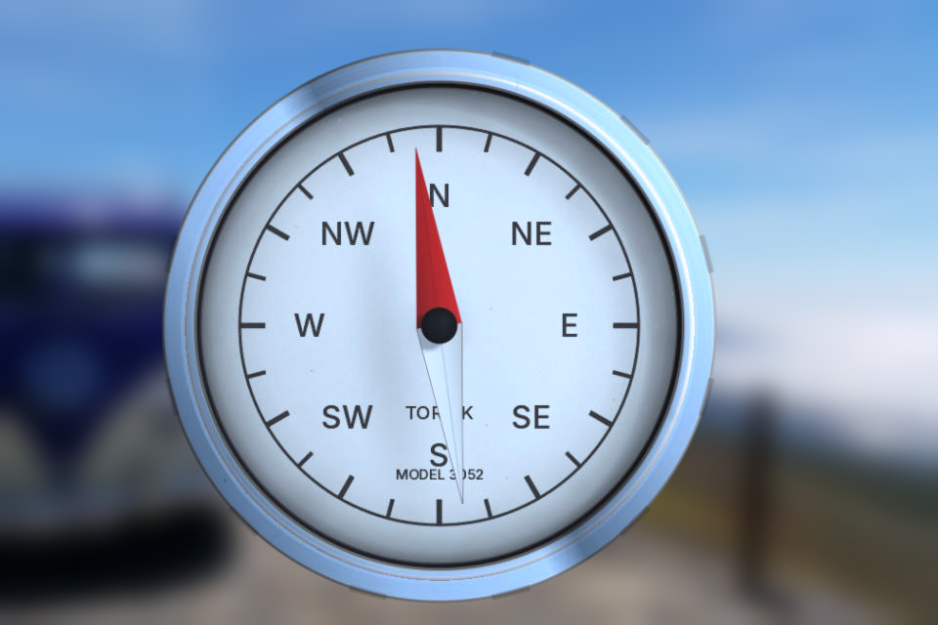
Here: 352.5 (°)
